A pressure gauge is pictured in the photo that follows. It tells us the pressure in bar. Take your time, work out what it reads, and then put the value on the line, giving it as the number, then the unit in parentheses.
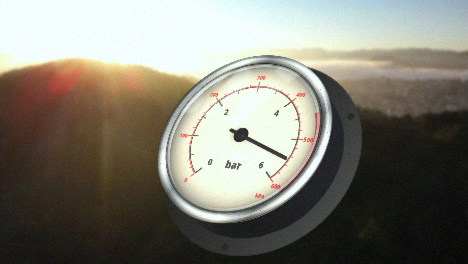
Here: 5.5 (bar)
